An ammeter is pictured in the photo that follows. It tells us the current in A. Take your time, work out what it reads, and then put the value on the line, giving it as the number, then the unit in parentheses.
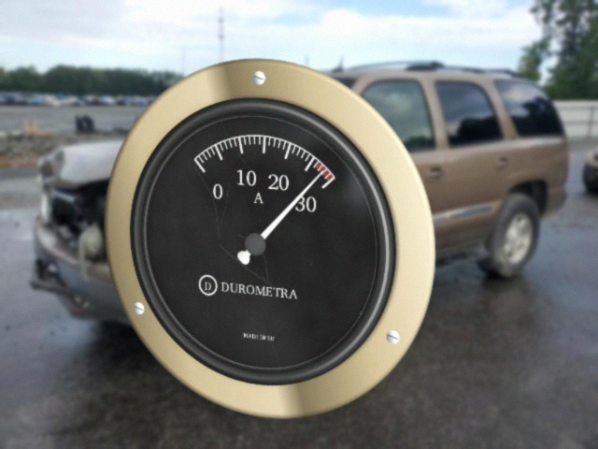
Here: 28 (A)
